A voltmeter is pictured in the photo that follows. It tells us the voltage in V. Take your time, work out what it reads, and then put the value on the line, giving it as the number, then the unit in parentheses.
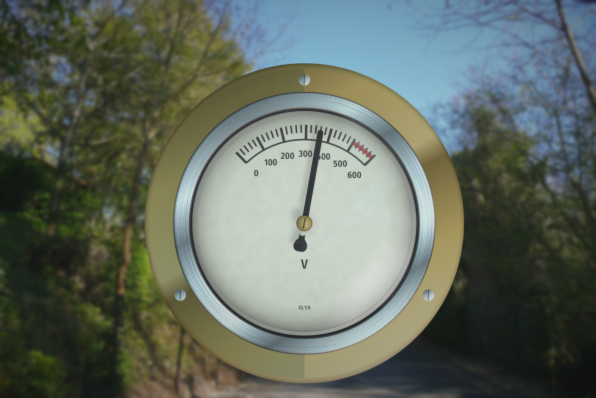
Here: 360 (V)
